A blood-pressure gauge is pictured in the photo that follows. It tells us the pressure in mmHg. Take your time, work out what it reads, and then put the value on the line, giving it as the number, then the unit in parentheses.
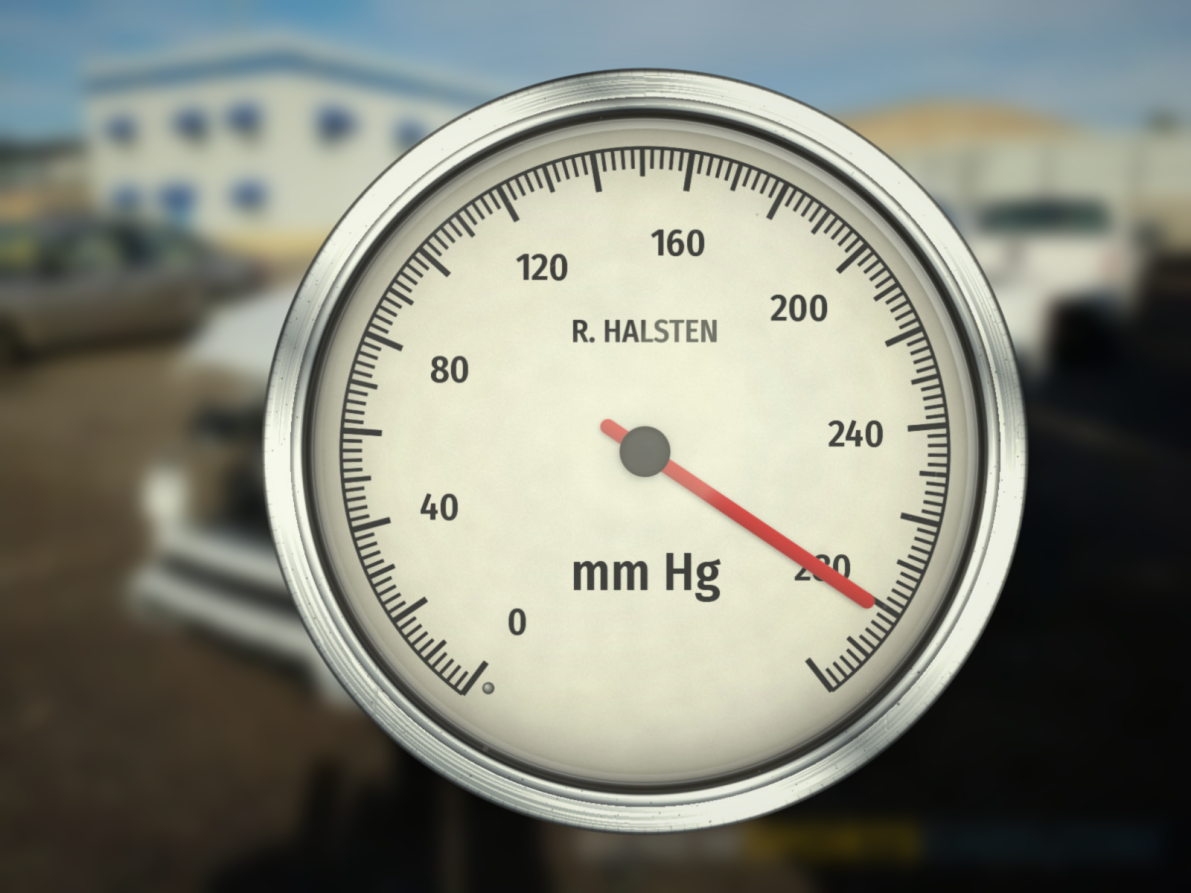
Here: 281 (mmHg)
